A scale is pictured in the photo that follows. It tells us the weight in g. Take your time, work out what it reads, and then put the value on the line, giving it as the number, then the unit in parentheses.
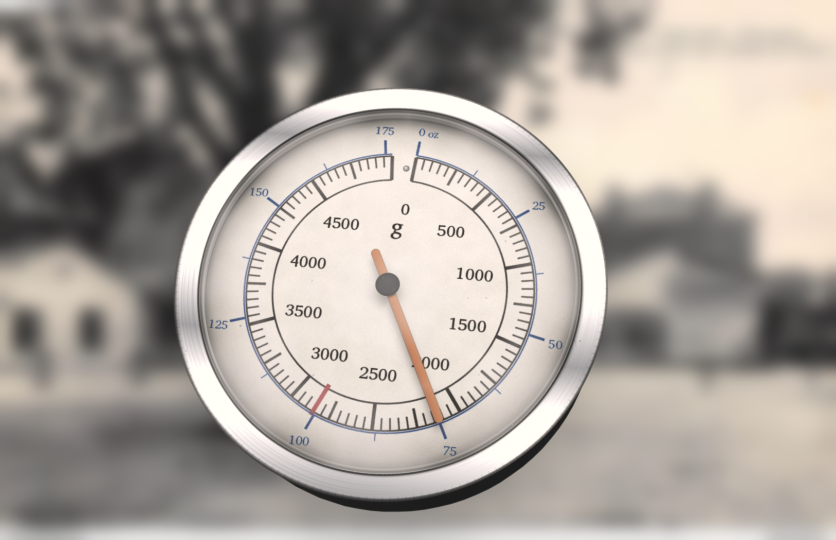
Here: 2125 (g)
